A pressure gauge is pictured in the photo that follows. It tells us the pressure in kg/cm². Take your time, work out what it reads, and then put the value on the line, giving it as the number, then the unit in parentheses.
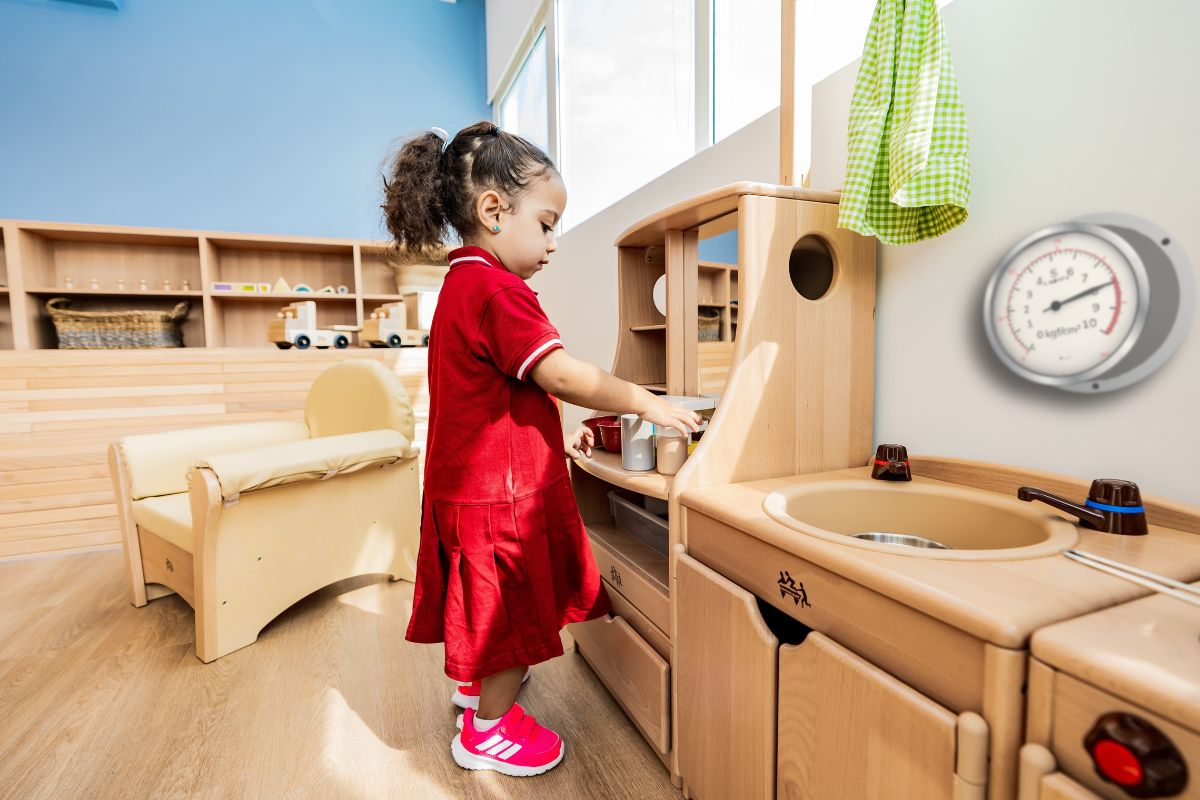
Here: 8 (kg/cm²)
